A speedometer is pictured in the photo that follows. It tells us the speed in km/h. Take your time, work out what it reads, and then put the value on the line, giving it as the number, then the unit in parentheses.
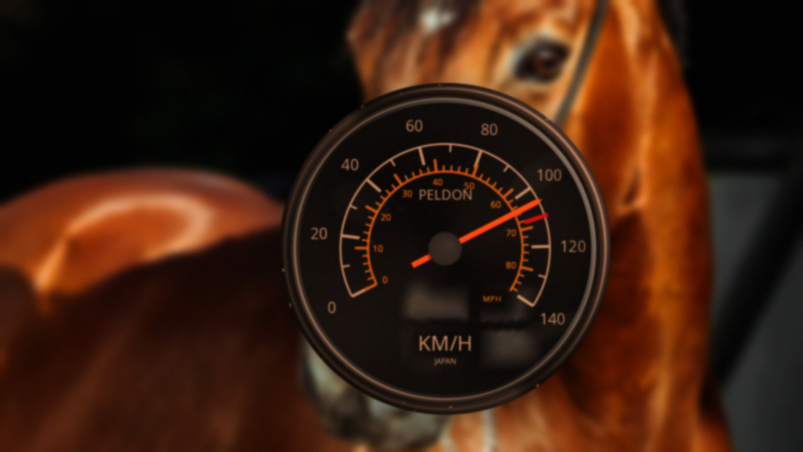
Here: 105 (km/h)
